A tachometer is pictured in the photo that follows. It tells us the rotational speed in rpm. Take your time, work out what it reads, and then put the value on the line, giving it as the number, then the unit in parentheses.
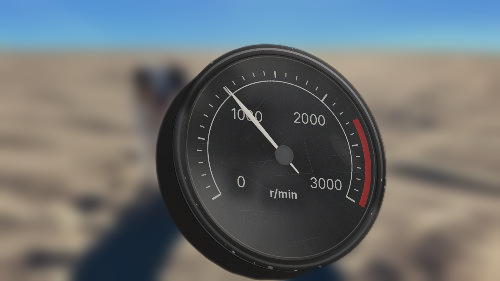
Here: 1000 (rpm)
